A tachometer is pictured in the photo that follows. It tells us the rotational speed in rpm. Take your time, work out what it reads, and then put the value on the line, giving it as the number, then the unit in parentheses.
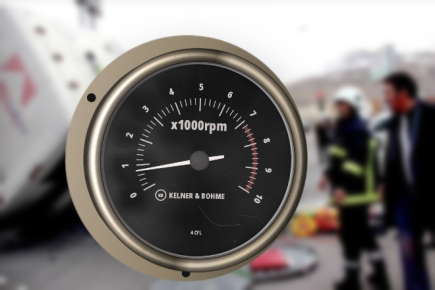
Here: 800 (rpm)
